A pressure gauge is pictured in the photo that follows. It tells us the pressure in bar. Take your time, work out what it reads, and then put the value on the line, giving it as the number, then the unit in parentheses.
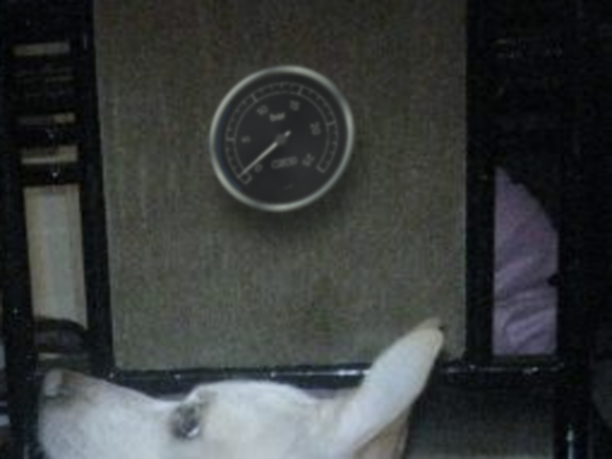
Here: 1 (bar)
